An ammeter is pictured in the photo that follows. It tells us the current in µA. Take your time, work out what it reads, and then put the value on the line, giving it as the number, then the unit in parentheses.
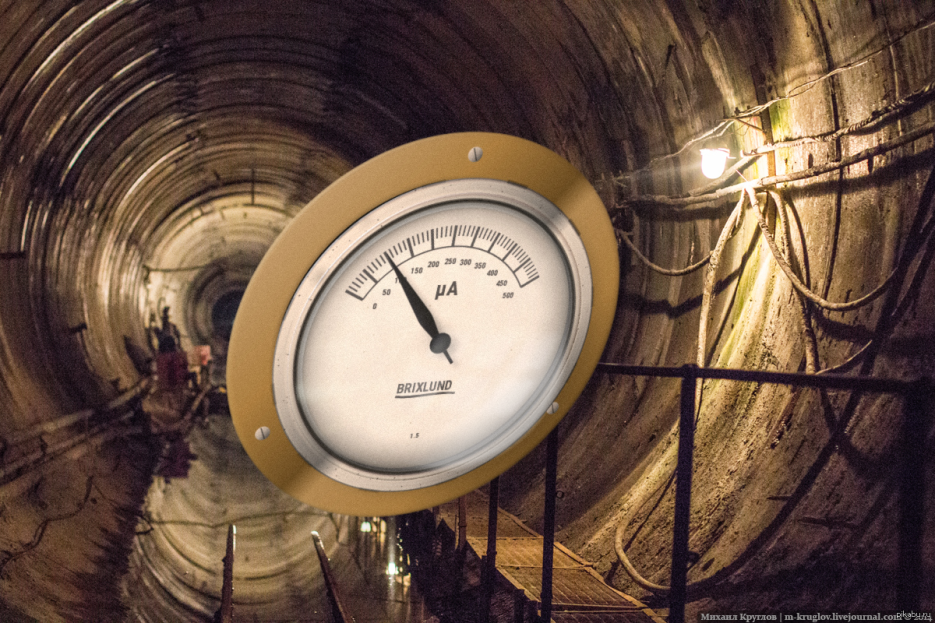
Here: 100 (µA)
